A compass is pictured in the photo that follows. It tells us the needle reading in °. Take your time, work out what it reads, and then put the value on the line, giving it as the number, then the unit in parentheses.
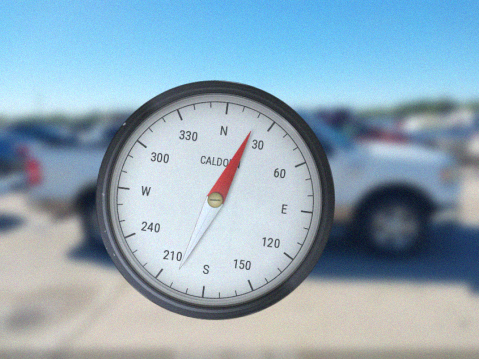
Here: 20 (°)
